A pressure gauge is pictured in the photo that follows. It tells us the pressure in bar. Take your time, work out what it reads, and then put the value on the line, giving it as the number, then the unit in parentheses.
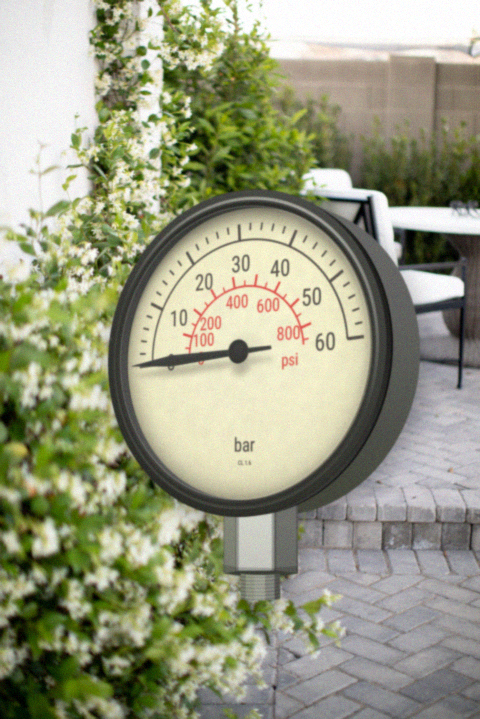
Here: 0 (bar)
